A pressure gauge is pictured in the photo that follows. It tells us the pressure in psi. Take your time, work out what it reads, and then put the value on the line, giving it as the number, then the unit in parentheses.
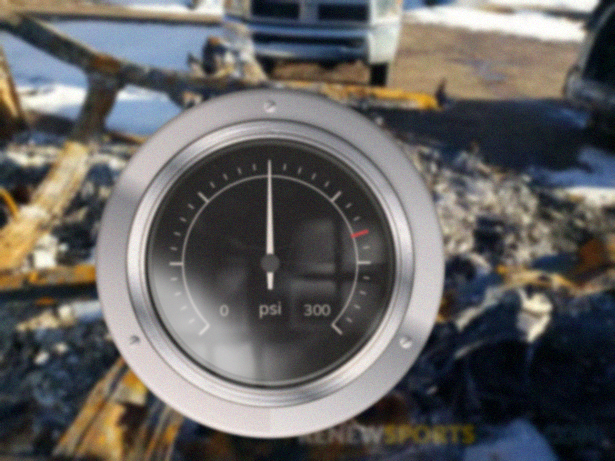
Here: 150 (psi)
